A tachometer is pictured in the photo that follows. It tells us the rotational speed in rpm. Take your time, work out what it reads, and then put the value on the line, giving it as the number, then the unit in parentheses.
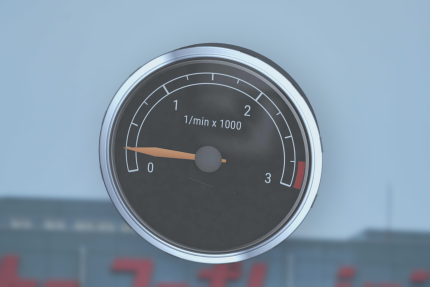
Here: 250 (rpm)
